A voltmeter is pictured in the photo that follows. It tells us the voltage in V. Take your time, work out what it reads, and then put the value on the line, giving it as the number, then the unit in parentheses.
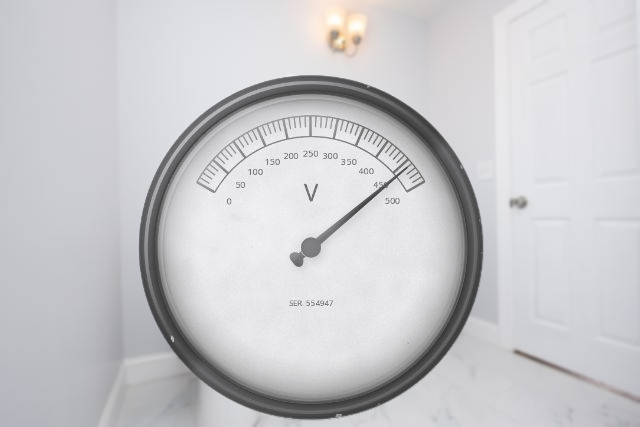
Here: 460 (V)
